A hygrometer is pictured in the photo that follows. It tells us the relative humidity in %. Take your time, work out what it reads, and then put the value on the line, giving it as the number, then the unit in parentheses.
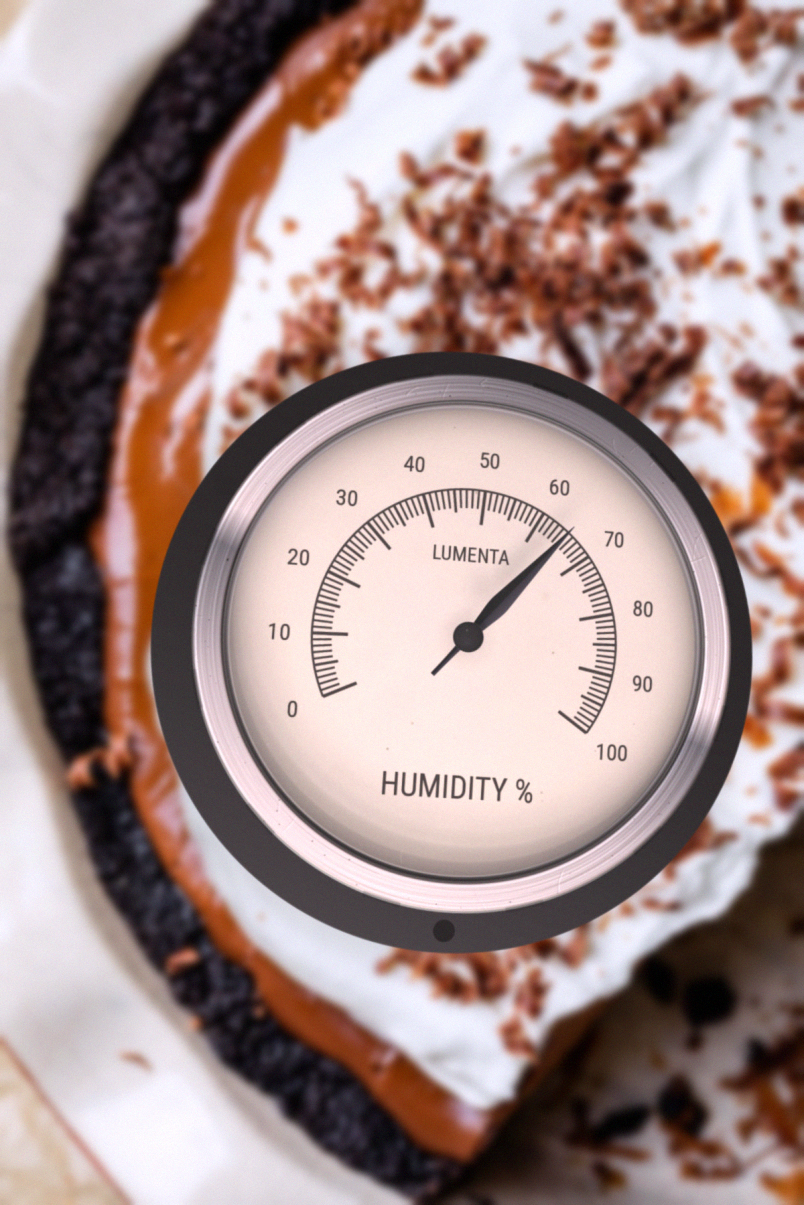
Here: 65 (%)
